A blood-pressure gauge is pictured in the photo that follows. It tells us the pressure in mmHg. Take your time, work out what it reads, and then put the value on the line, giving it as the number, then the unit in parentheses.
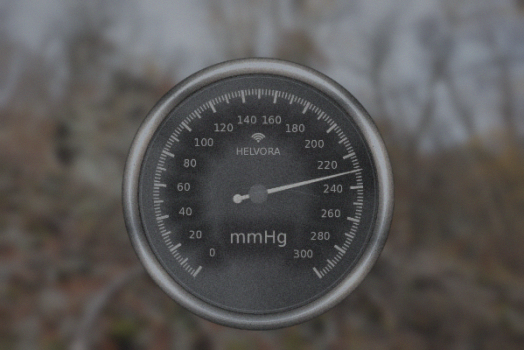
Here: 230 (mmHg)
